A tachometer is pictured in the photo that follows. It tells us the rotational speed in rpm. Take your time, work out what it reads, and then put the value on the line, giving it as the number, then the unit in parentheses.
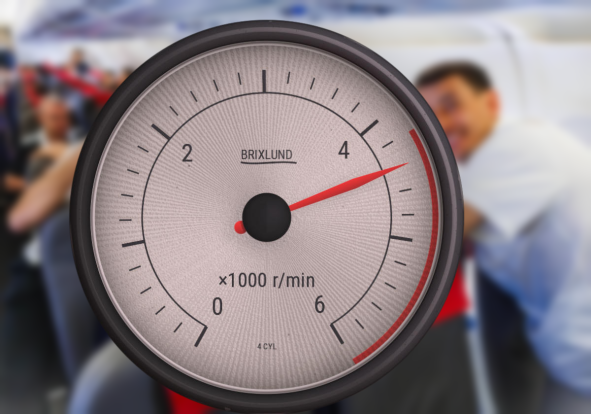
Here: 4400 (rpm)
